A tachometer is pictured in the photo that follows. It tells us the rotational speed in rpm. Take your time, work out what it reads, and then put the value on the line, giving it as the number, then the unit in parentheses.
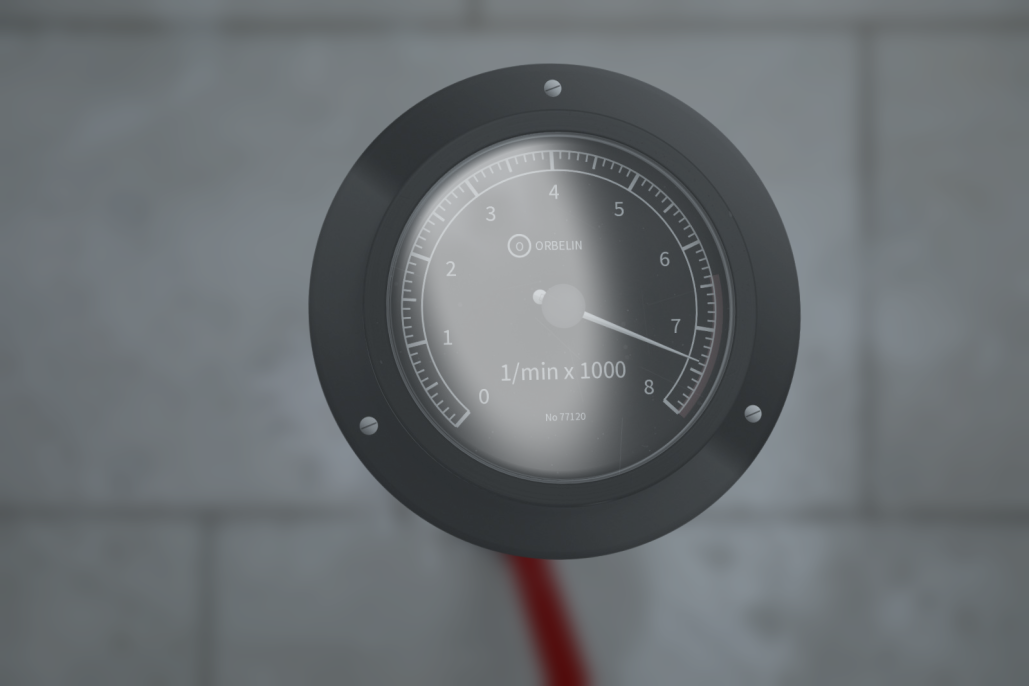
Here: 7400 (rpm)
